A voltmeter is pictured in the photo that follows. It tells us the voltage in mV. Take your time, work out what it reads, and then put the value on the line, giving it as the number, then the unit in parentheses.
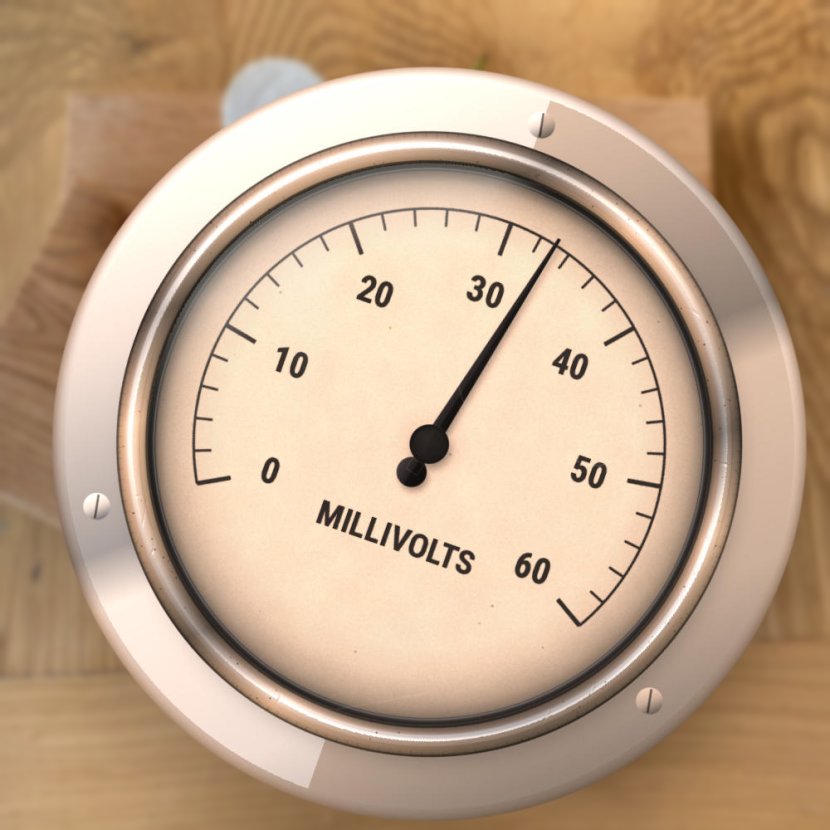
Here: 33 (mV)
